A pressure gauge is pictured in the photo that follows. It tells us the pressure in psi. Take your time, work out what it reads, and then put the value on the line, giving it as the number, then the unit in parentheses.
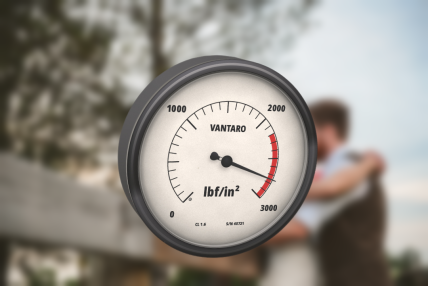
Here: 2750 (psi)
